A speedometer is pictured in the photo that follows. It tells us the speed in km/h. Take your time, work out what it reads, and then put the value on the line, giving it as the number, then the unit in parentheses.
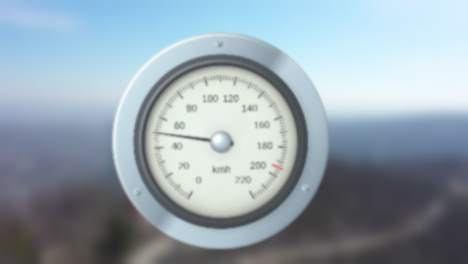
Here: 50 (km/h)
